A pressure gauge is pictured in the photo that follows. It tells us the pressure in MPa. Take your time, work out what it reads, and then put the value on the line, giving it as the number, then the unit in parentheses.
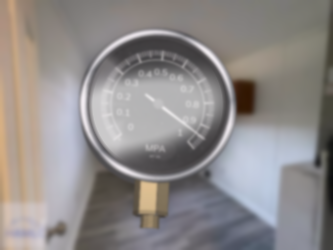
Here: 0.95 (MPa)
